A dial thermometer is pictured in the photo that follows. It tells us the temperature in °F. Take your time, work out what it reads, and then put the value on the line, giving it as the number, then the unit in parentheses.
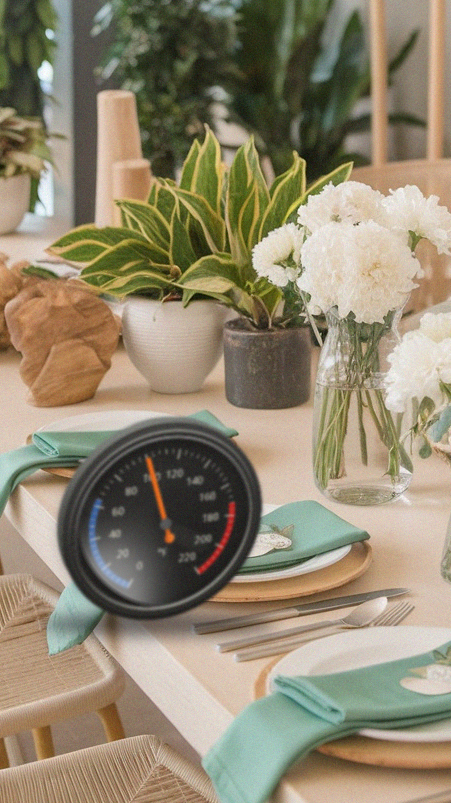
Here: 100 (°F)
